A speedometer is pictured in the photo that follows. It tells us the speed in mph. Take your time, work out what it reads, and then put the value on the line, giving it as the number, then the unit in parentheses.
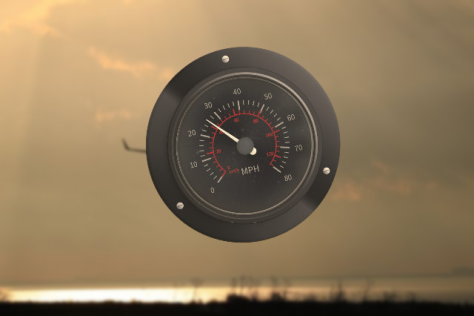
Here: 26 (mph)
